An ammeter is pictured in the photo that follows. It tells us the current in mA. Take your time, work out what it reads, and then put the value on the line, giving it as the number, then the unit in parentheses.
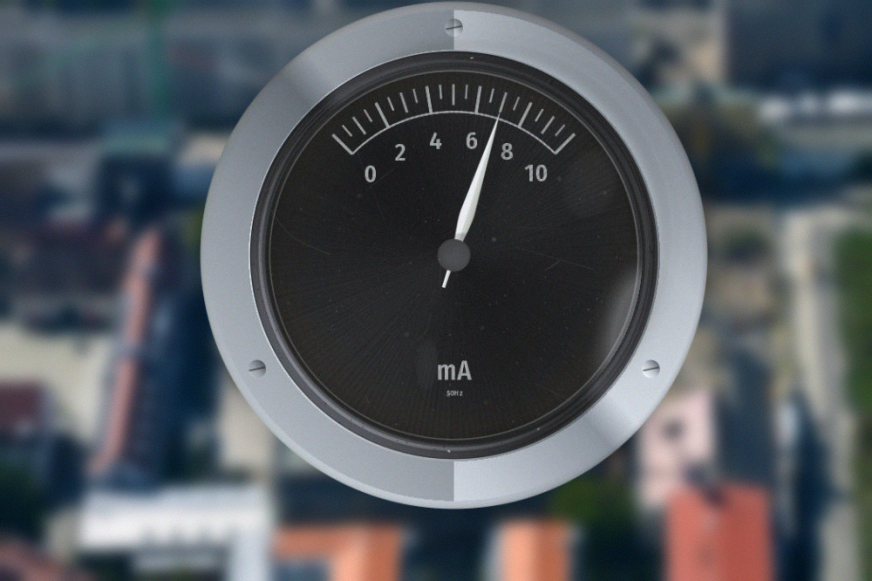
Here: 7 (mA)
